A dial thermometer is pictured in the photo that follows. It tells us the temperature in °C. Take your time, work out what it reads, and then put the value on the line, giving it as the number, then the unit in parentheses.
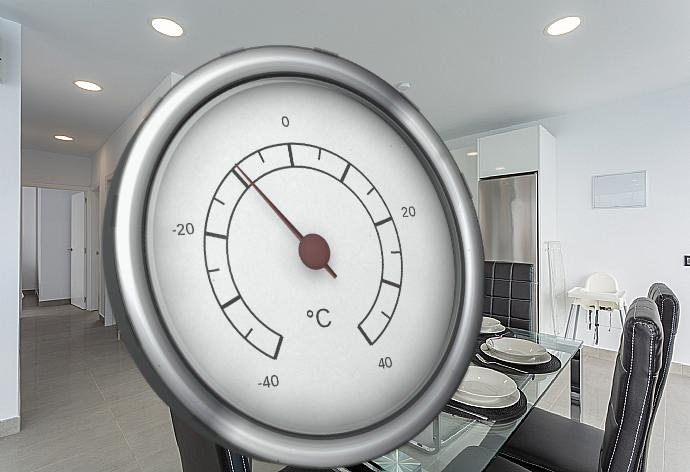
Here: -10 (°C)
